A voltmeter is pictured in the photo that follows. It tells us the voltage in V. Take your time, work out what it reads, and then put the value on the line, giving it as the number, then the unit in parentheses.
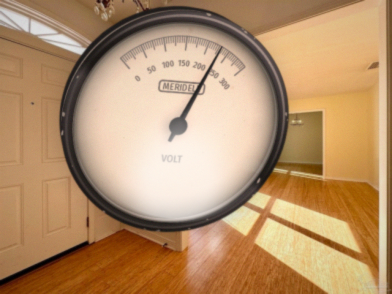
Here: 225 (V)
